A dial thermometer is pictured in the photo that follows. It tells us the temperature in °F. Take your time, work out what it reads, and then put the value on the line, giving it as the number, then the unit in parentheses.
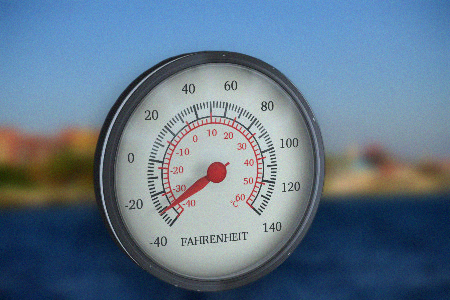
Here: -30 (°F)
